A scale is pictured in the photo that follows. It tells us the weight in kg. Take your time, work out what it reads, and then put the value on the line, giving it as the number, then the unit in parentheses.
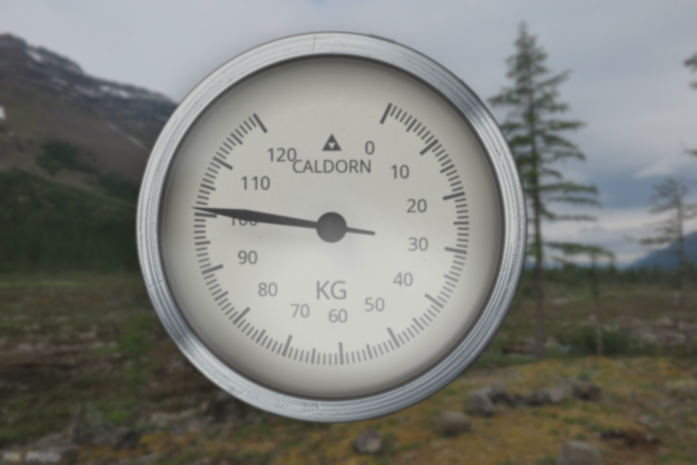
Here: 101 (kg)
